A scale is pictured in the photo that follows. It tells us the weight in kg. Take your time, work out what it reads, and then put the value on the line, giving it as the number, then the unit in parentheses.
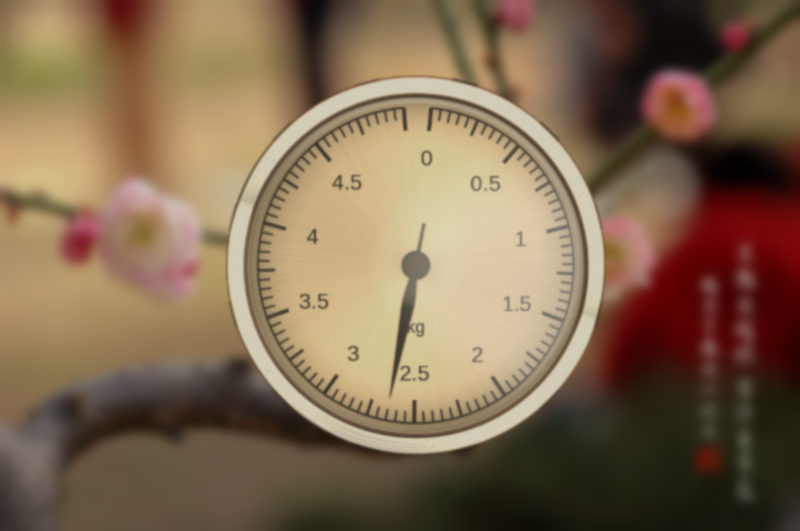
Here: 2.65 (kg)
